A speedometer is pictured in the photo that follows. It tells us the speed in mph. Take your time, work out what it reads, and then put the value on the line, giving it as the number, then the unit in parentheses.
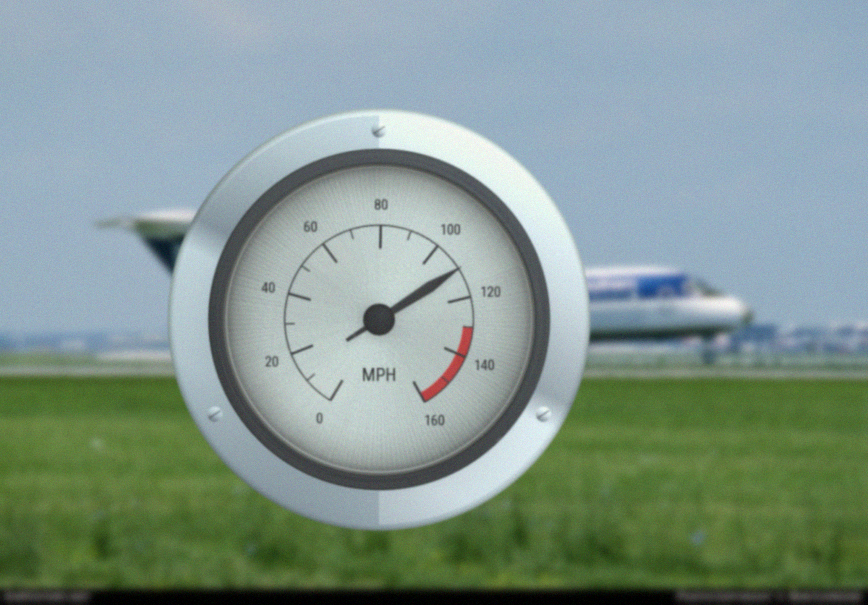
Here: 110 (mph)
